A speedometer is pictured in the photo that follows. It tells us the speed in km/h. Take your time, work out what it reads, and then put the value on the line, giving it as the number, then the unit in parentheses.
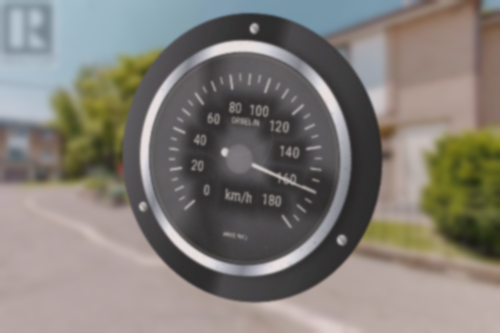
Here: 160 (km/h)
